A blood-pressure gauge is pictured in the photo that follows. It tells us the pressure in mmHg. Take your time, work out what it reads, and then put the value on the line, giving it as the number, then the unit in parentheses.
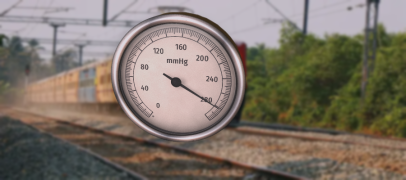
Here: 280 (mmHg)
